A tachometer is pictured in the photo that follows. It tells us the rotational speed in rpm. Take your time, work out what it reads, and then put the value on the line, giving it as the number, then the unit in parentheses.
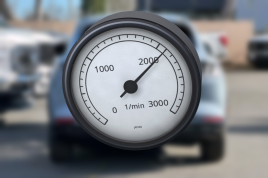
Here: 2100 (rpm)
